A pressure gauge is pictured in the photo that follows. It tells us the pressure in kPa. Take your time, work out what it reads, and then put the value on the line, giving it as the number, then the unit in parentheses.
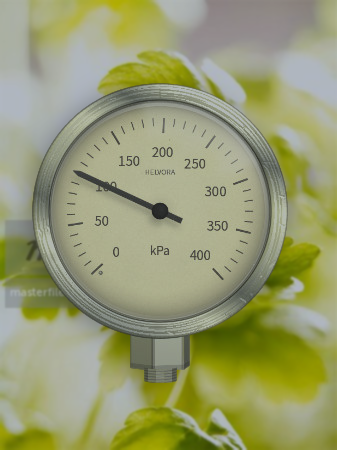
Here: 100 (kPa)
